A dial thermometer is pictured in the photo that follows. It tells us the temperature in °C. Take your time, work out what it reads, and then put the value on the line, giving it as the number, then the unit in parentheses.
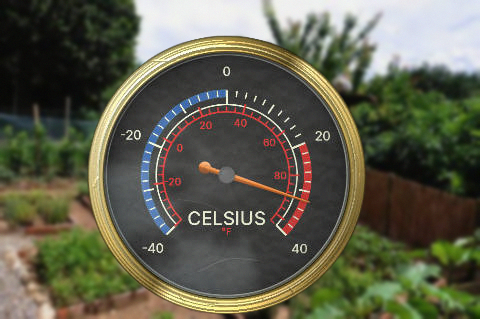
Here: 32 (°C)
